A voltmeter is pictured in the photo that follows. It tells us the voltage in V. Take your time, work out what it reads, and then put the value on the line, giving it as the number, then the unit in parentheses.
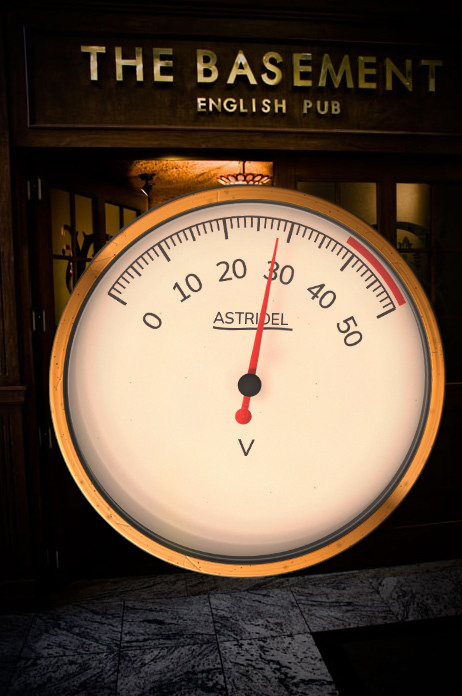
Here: 28 (V)
